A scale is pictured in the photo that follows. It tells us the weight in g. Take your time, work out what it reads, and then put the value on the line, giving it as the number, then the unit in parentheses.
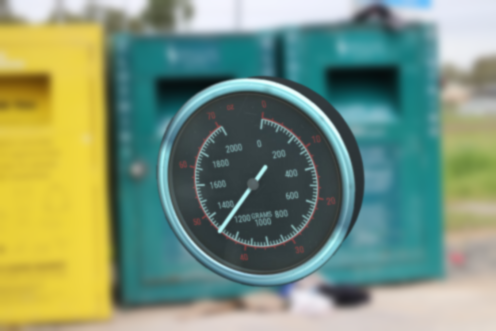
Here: 1300 (g)
